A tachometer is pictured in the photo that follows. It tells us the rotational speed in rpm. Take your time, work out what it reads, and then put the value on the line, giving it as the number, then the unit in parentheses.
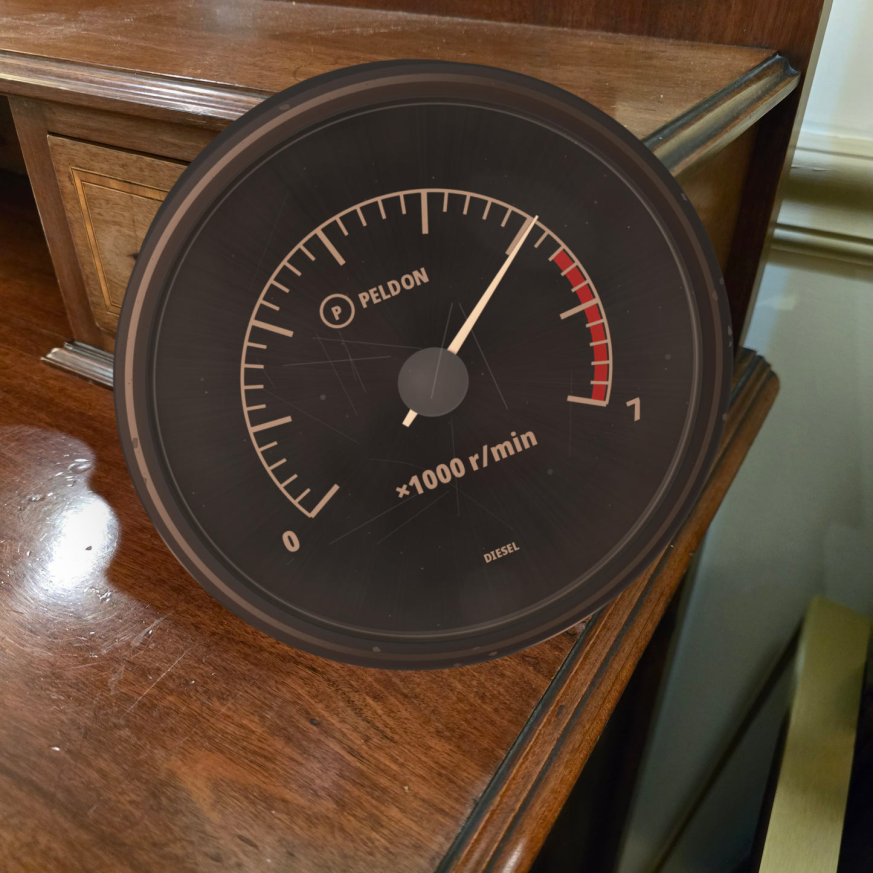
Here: 5000 (rpm)
